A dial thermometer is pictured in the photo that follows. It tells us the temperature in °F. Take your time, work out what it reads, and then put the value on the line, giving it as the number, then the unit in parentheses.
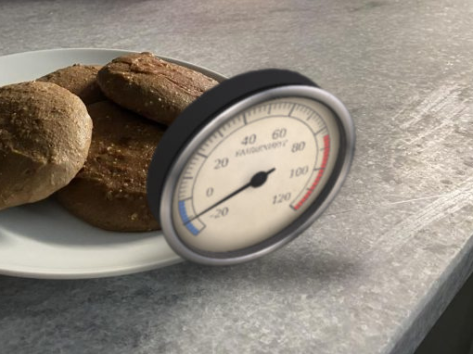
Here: -10 (°F)
